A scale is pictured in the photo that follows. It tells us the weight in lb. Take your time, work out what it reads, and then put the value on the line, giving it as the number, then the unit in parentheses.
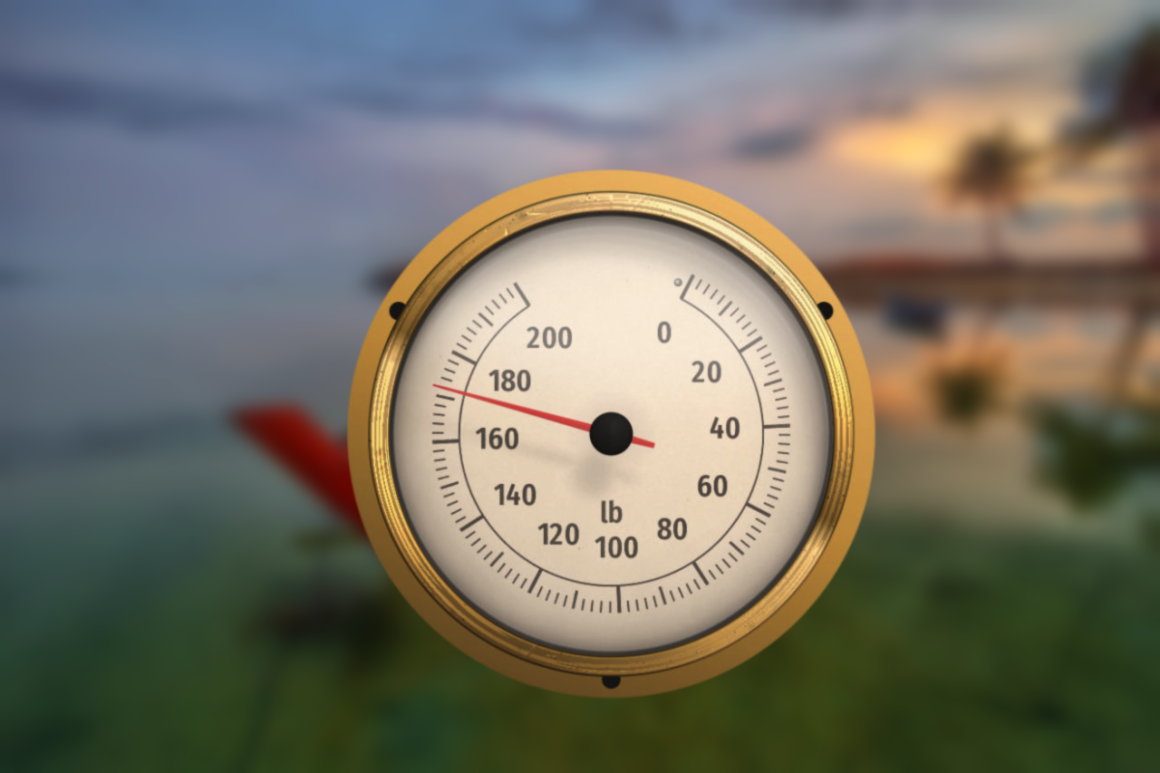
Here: 172 (lb)
